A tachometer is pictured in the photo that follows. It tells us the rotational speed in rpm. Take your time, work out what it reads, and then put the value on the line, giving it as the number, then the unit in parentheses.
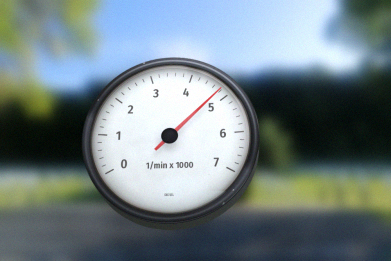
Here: 4800 (rpm)
